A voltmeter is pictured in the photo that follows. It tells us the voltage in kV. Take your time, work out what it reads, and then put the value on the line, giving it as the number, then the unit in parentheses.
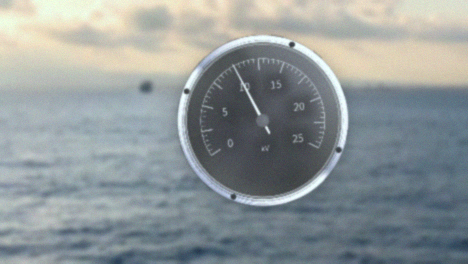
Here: 10 (kV)
